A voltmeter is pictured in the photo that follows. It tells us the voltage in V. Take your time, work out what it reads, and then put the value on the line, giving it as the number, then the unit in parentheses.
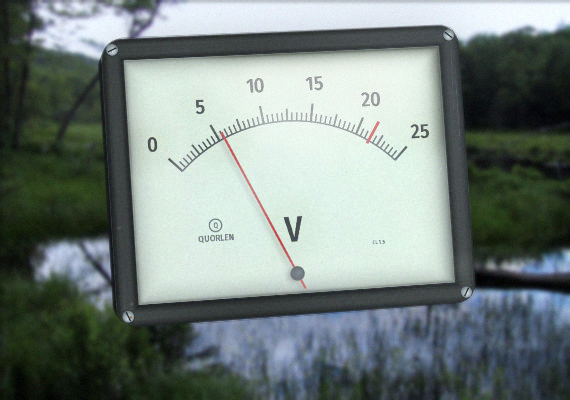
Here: 5.5 (V)
